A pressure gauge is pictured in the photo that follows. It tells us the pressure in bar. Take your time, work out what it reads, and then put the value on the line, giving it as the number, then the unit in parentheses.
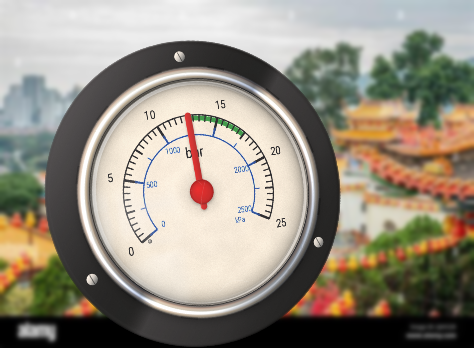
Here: 12.5 (bar)
